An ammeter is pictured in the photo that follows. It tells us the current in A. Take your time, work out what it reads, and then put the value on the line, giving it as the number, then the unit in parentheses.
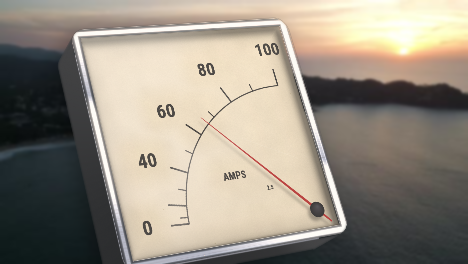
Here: 65 (A)
